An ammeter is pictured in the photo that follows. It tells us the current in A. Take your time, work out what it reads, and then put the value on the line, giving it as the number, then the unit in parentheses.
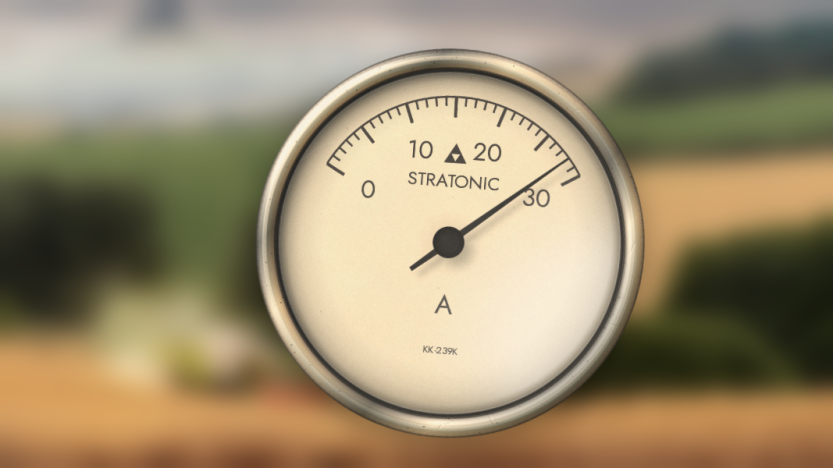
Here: 28 (A)
